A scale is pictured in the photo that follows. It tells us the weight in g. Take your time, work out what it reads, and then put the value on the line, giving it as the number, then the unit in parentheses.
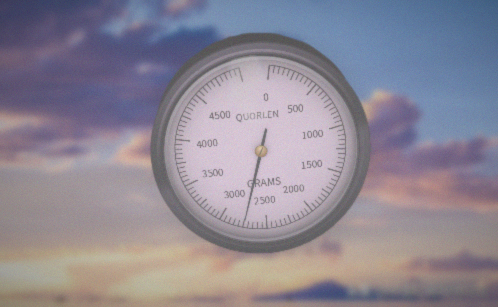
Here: 2750 (g)
